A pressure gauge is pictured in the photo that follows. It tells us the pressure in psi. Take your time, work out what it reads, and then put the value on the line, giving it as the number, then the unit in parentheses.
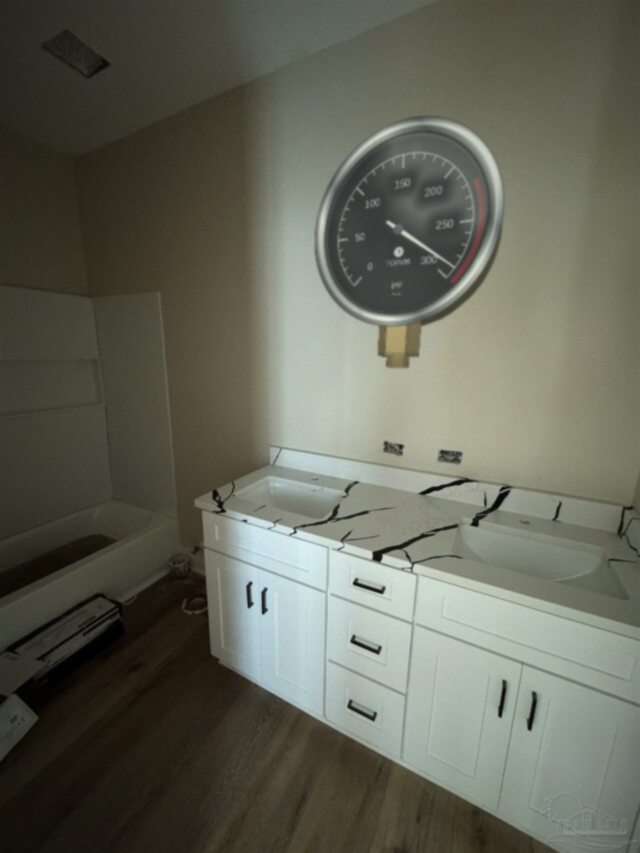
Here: 290 (psi)
